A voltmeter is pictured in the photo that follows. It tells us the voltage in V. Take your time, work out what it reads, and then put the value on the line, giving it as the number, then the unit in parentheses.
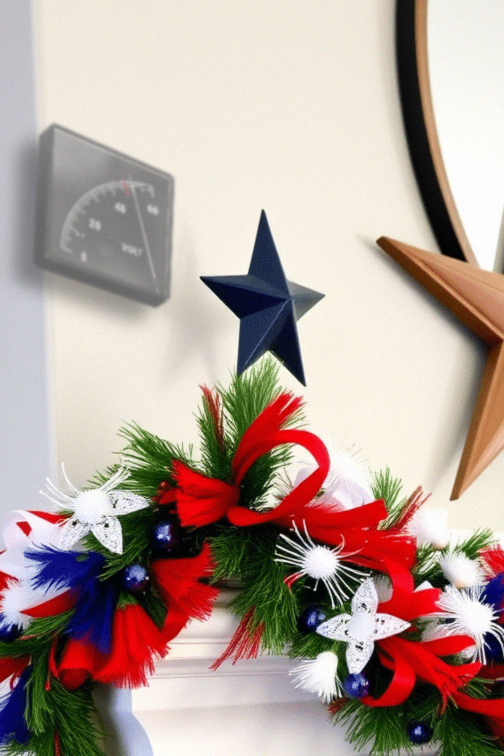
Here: 50 (V)
